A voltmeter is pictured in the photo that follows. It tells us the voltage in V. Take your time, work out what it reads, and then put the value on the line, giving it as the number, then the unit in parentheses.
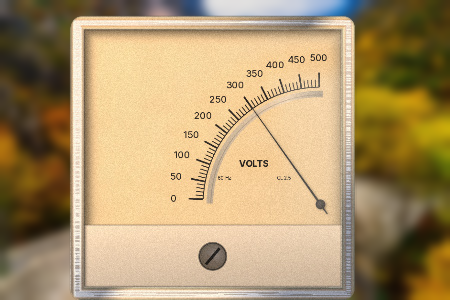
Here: 300 (V)
